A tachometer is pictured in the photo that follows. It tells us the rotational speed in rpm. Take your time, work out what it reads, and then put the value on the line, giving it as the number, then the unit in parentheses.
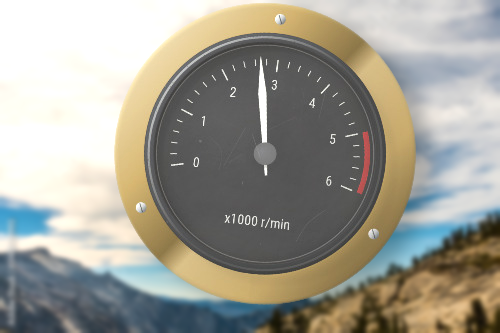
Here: 2700 (rpm)
